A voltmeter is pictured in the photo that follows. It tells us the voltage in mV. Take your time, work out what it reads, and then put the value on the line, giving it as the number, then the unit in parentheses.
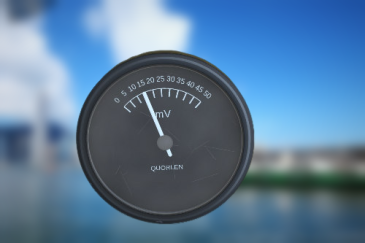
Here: 15 (mV)
